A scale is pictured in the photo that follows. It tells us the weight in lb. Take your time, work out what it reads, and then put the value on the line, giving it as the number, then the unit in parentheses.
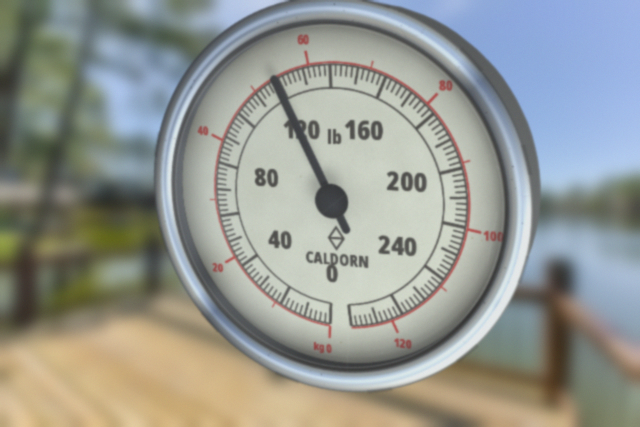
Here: 120 (lb)
